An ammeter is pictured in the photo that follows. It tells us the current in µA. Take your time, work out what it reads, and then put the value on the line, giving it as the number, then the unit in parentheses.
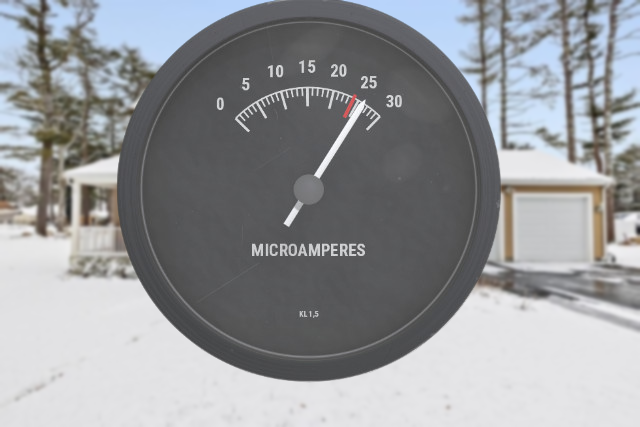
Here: 26 (µA)
